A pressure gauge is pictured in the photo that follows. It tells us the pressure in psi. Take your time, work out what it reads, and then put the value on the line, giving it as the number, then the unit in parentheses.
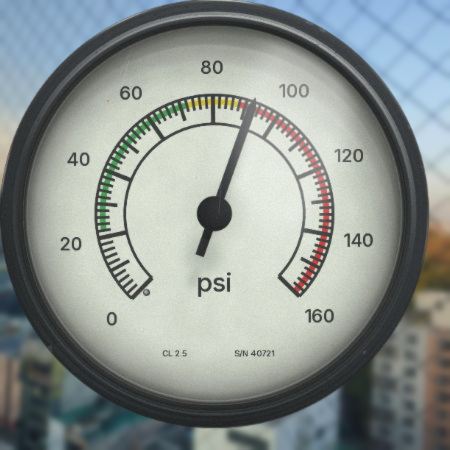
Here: 92 (psi)
